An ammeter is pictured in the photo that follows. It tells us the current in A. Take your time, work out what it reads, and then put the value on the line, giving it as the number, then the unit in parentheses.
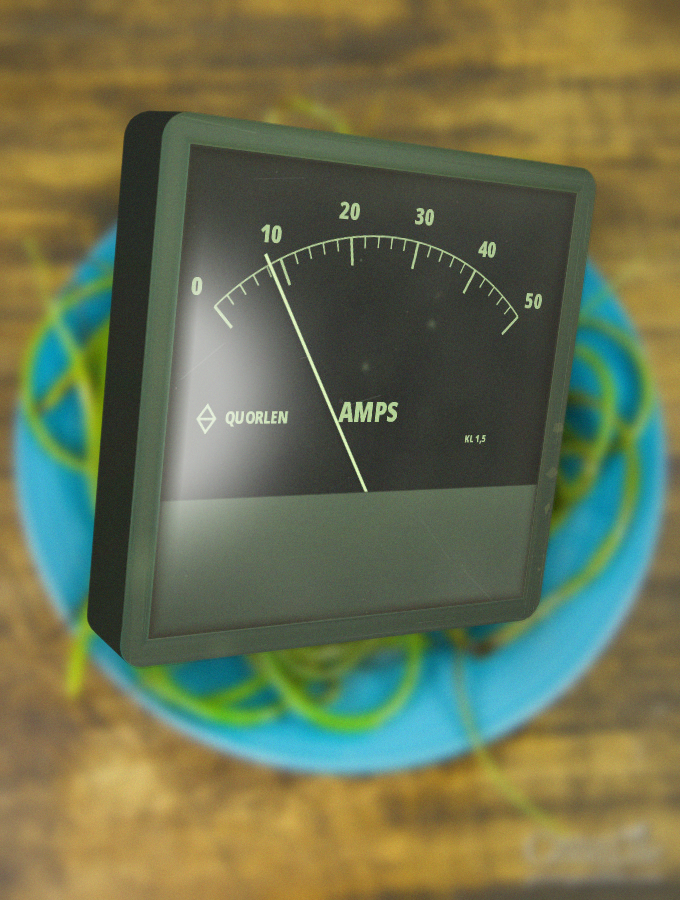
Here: 8 (A)
